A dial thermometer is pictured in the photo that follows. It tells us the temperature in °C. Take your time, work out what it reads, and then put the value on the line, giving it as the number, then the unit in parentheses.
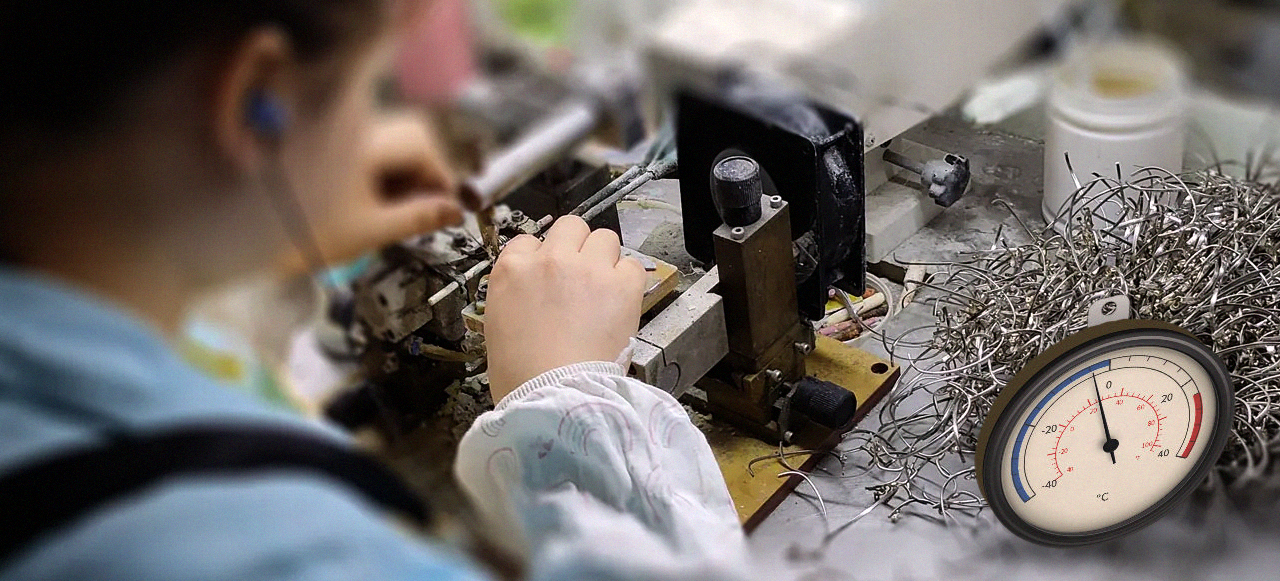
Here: -4 (°C)
